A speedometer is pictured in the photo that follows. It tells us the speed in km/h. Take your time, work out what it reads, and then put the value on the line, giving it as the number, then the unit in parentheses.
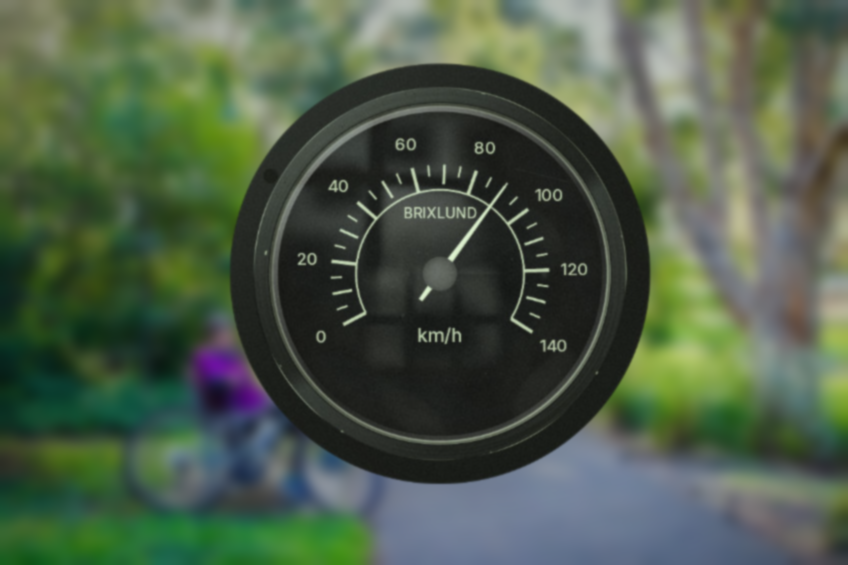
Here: 90 (km/h)
